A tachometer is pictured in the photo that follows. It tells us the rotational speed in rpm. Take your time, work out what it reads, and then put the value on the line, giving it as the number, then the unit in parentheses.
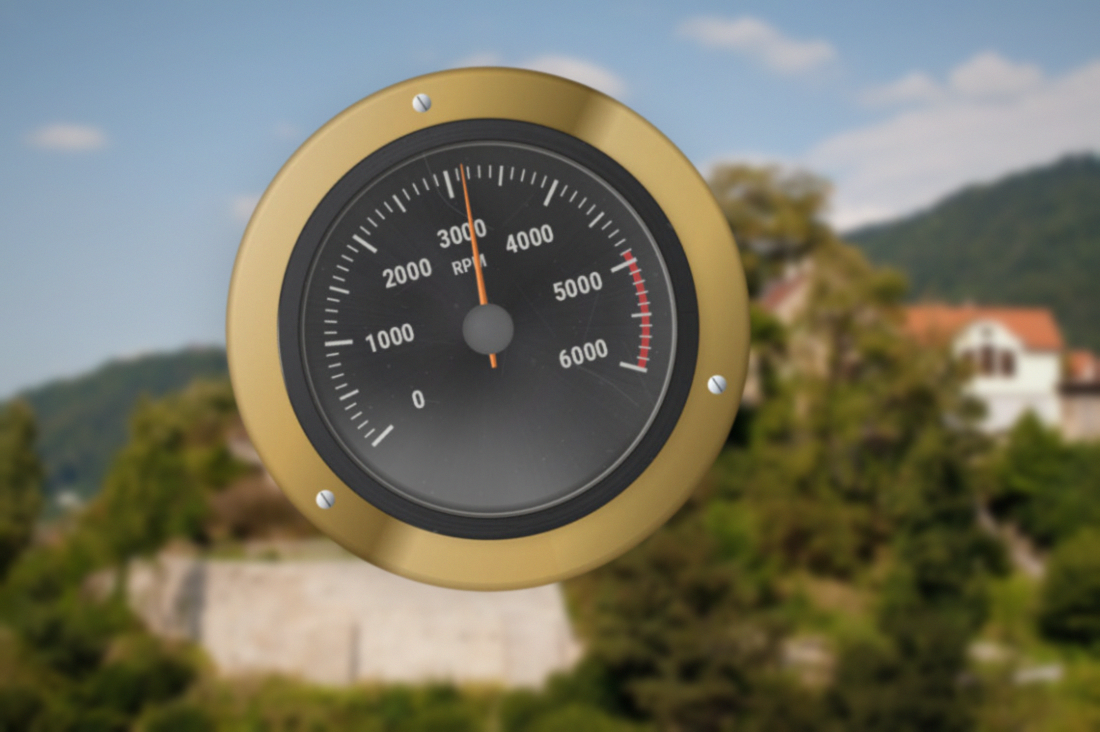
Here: 3150 (rpm)
